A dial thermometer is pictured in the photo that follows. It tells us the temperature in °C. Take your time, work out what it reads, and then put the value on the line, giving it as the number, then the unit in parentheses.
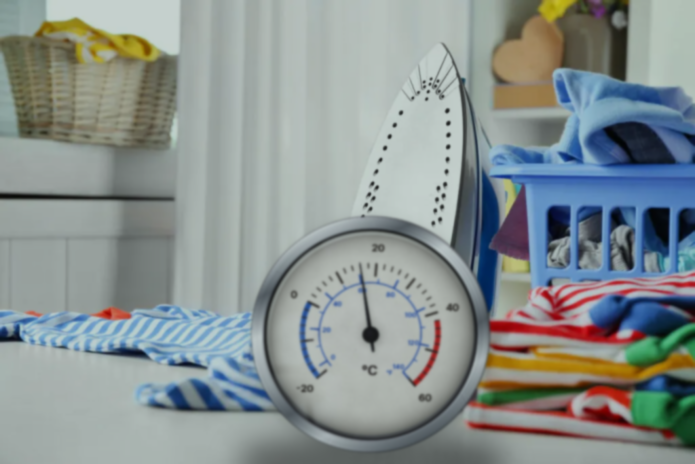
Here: 16 (°C)
